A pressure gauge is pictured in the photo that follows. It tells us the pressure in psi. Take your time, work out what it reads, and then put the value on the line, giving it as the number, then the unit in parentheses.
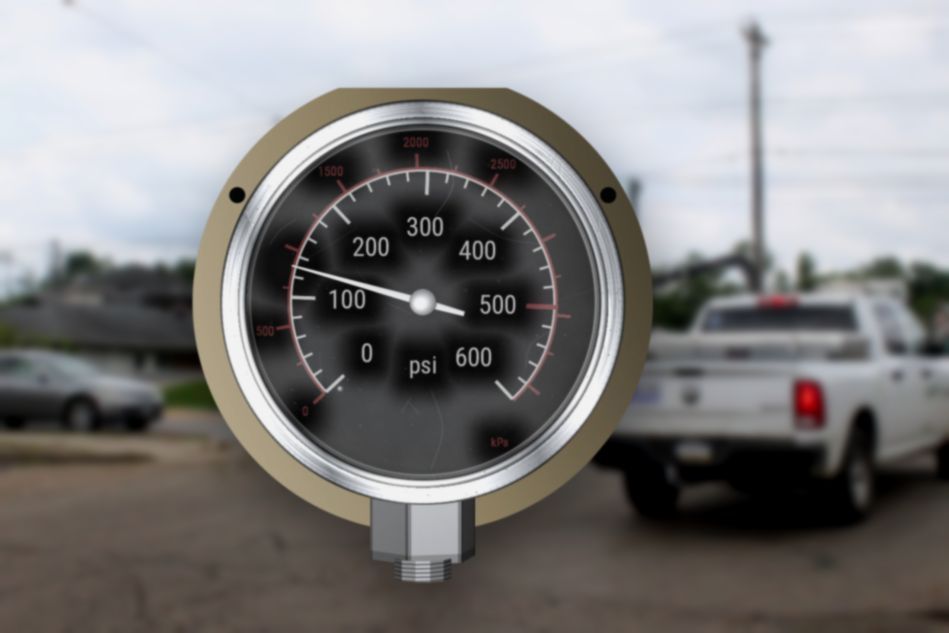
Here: 130 (psi)
